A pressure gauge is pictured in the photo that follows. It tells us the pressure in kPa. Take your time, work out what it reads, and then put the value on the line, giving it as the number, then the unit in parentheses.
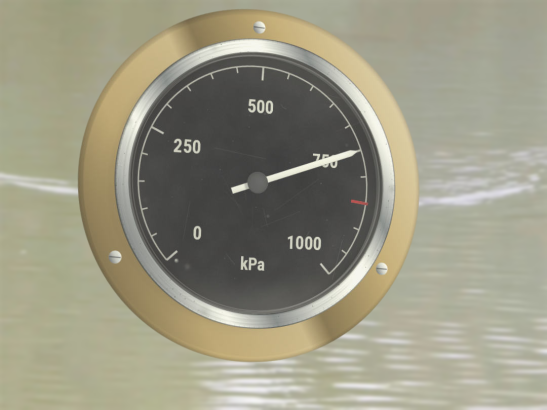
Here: 750 (kPa)
